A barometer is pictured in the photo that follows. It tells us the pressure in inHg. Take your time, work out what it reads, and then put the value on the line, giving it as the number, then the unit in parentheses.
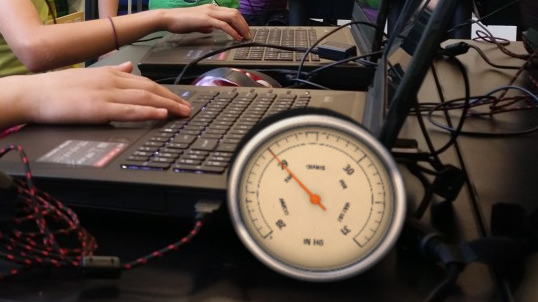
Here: 29 (inHg)
